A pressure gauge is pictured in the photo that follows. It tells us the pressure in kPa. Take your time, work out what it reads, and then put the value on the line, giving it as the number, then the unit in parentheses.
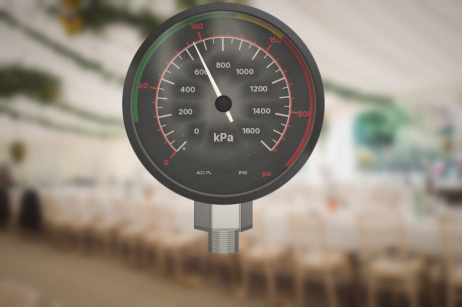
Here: 650 (kPa)
